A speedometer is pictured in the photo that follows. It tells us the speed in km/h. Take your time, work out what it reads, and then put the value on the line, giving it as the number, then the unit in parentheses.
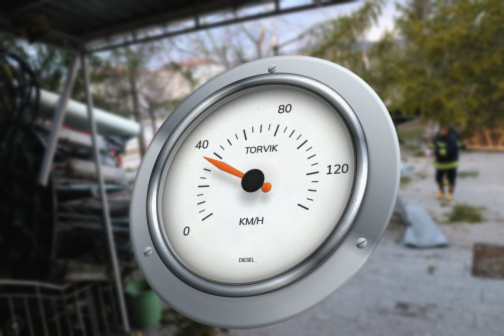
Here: 35 (km/h)
